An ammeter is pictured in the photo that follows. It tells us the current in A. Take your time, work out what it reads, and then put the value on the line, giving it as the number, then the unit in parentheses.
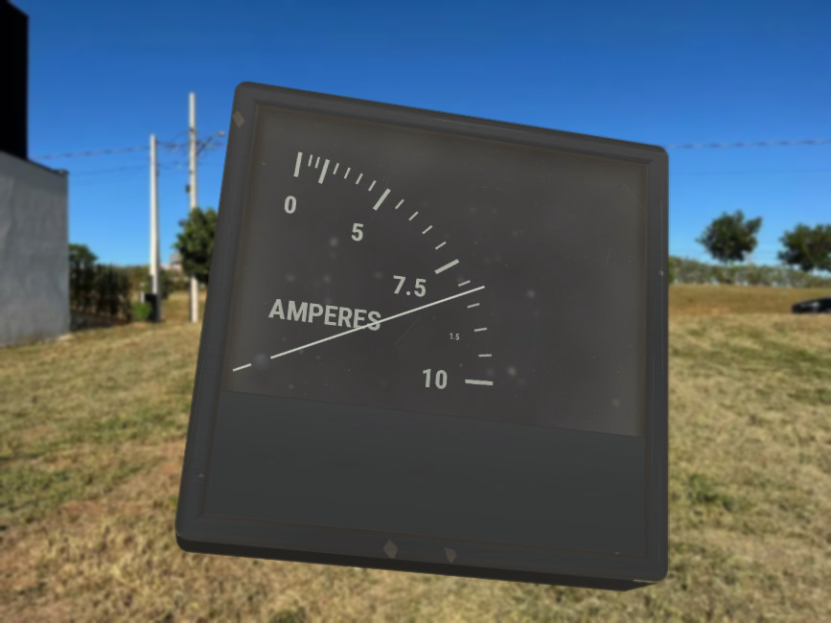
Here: 8.25 (A)
